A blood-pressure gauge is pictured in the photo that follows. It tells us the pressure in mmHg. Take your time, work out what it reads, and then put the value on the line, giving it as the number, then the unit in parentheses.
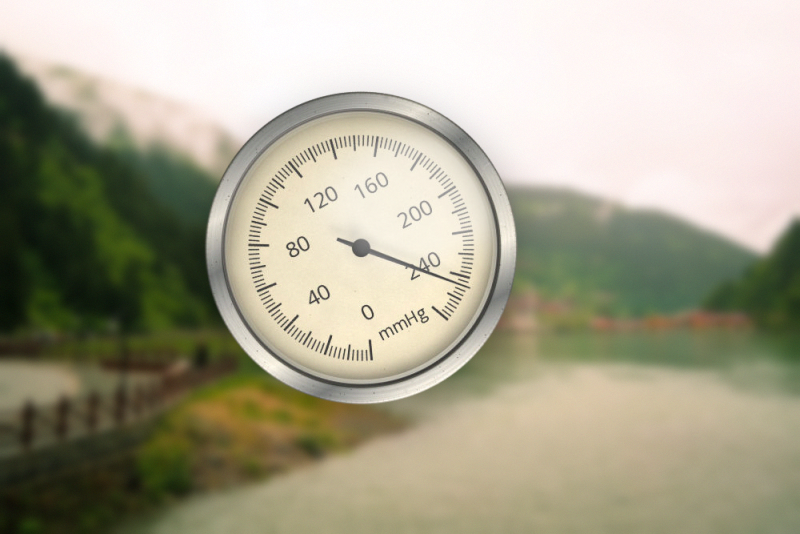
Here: 244 (mmHg)
